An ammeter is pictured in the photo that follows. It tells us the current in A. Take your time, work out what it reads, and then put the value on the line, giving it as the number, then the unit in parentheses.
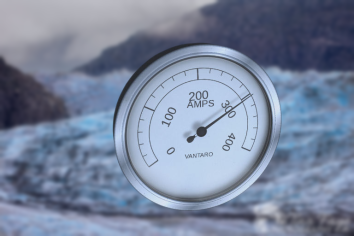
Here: 300 (A)
